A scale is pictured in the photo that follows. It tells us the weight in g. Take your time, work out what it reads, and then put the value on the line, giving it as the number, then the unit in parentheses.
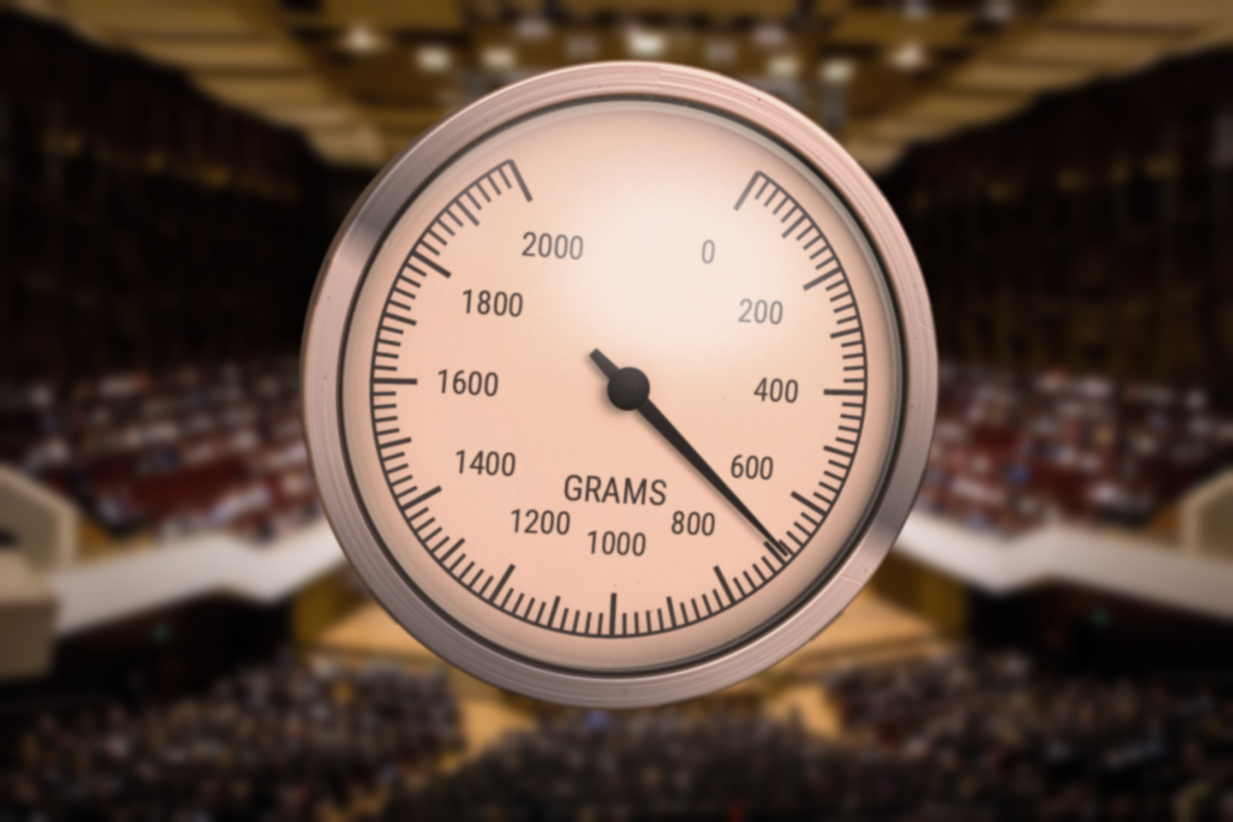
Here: 690 (g)
